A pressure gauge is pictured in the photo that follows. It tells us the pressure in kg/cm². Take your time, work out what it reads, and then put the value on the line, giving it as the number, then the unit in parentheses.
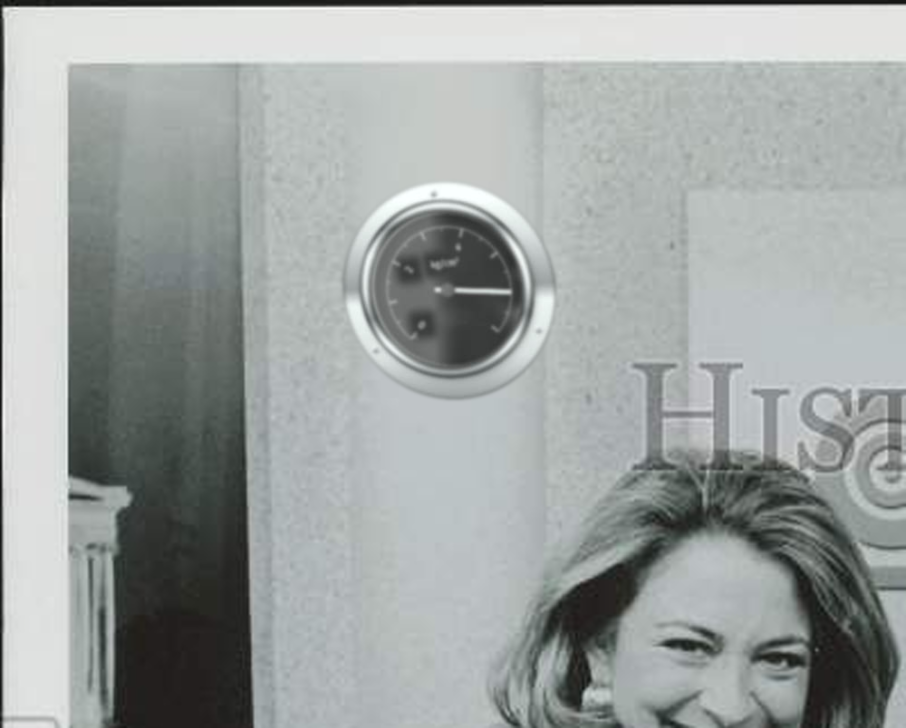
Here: 6 (kg/cm²)
